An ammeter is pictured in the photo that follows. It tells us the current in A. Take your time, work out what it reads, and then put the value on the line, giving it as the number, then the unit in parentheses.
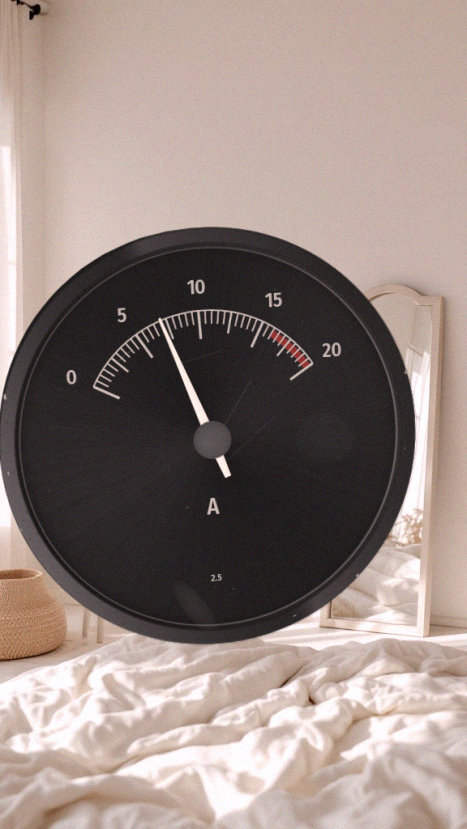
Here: 7 (A)
